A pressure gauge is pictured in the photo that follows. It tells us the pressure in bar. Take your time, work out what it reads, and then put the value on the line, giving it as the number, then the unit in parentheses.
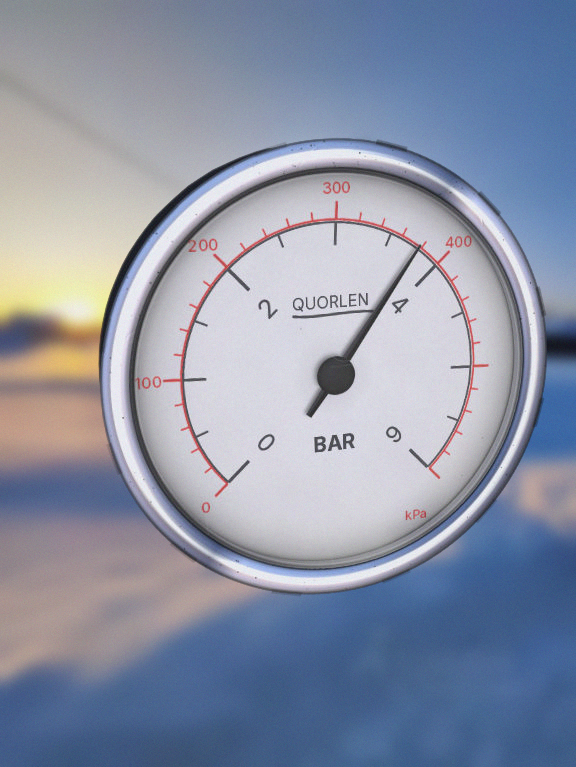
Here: 3.75 (bar)
